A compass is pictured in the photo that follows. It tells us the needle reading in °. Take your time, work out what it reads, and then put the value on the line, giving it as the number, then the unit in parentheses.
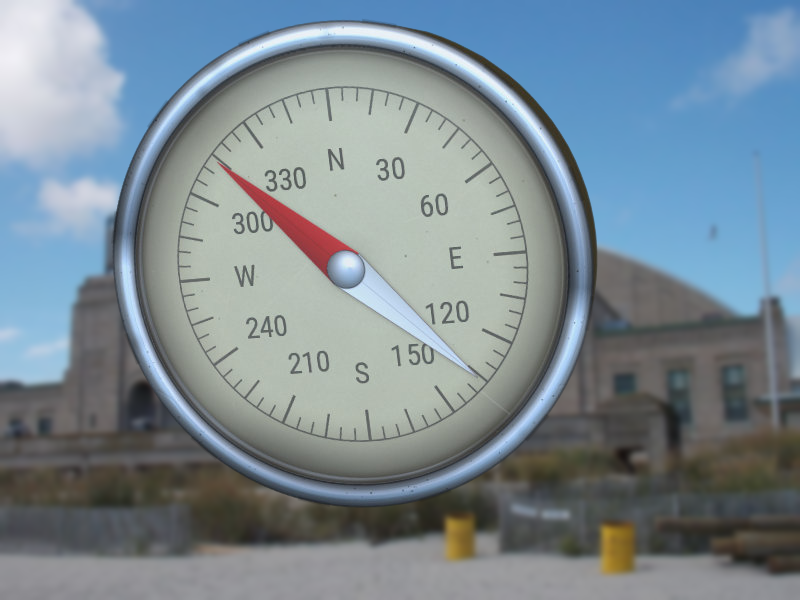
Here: 315 (°)
